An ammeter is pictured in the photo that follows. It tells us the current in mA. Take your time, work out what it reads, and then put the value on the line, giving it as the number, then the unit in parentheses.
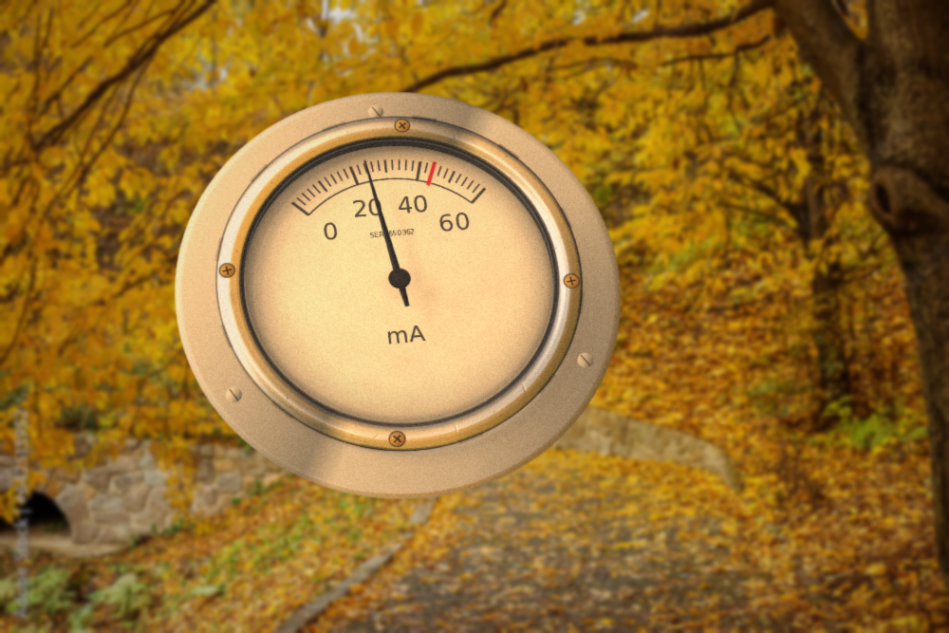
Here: 24 (mA)
